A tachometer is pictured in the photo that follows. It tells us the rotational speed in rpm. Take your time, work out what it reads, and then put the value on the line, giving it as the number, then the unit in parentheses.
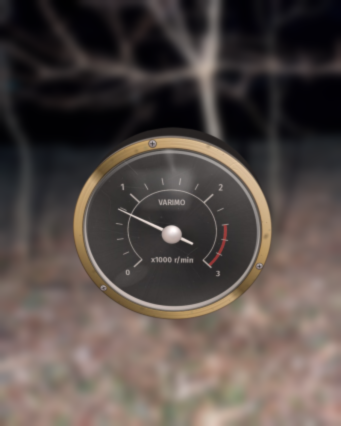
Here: 800 (rpm)
